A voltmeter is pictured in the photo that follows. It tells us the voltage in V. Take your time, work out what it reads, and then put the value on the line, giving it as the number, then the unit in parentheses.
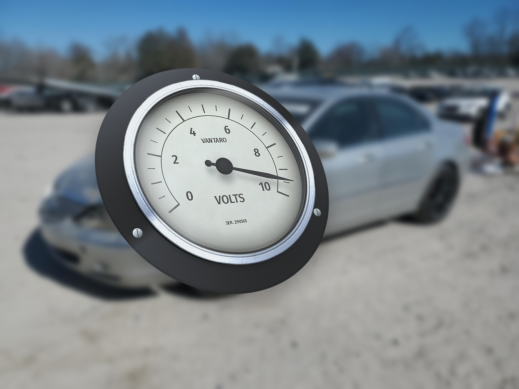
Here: 9.5 (V)
